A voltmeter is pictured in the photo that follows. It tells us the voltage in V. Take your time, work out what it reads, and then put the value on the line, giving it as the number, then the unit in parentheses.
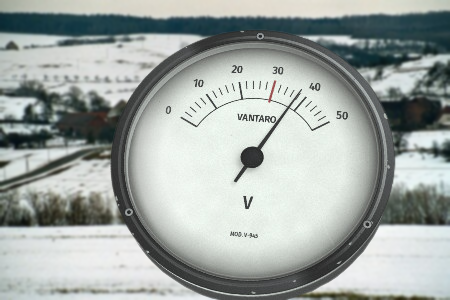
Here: 38 (V)
